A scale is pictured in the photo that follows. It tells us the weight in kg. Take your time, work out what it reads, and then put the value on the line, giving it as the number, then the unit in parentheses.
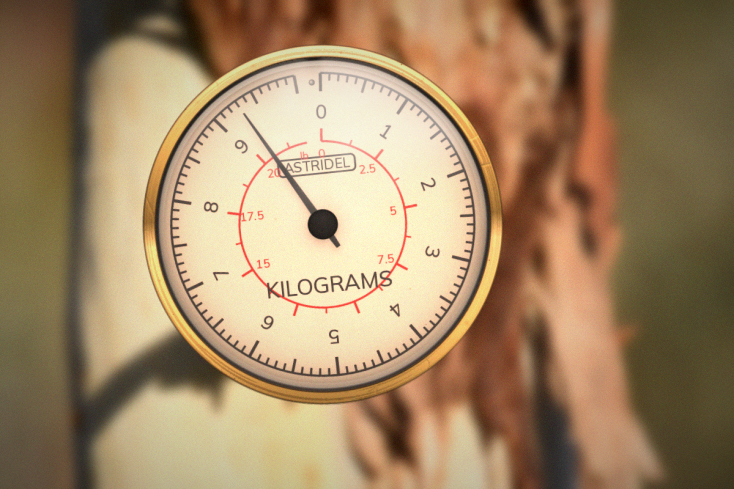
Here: 9.3 (kg)
